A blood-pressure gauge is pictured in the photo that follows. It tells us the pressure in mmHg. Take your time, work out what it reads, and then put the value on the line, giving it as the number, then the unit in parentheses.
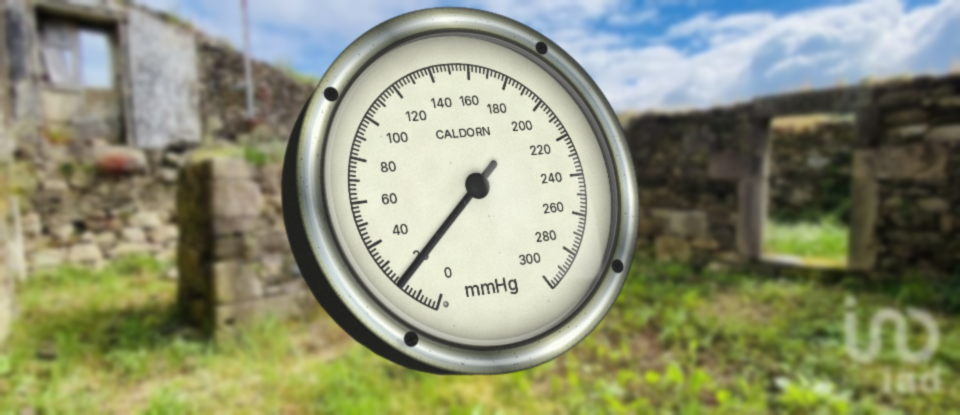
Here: 20 (mmHg)
